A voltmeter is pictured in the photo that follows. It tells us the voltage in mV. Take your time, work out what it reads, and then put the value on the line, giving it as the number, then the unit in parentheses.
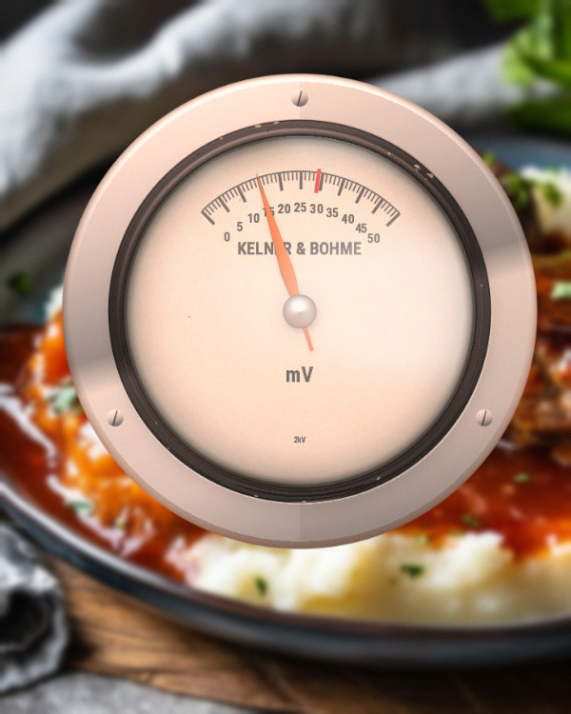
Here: 15 (mV)
